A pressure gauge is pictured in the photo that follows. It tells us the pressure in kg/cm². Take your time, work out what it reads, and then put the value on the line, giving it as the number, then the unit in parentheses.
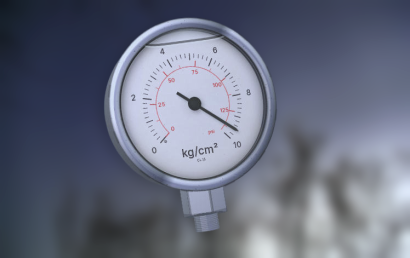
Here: 9.6 (kg/cm²)
